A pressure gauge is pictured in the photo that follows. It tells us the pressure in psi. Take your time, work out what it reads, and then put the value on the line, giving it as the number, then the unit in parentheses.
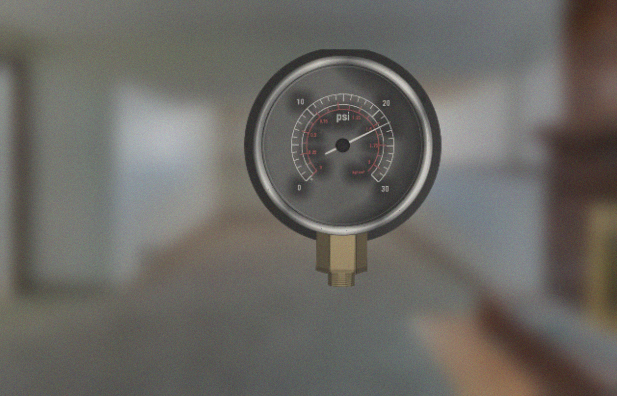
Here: 22 (psi)
